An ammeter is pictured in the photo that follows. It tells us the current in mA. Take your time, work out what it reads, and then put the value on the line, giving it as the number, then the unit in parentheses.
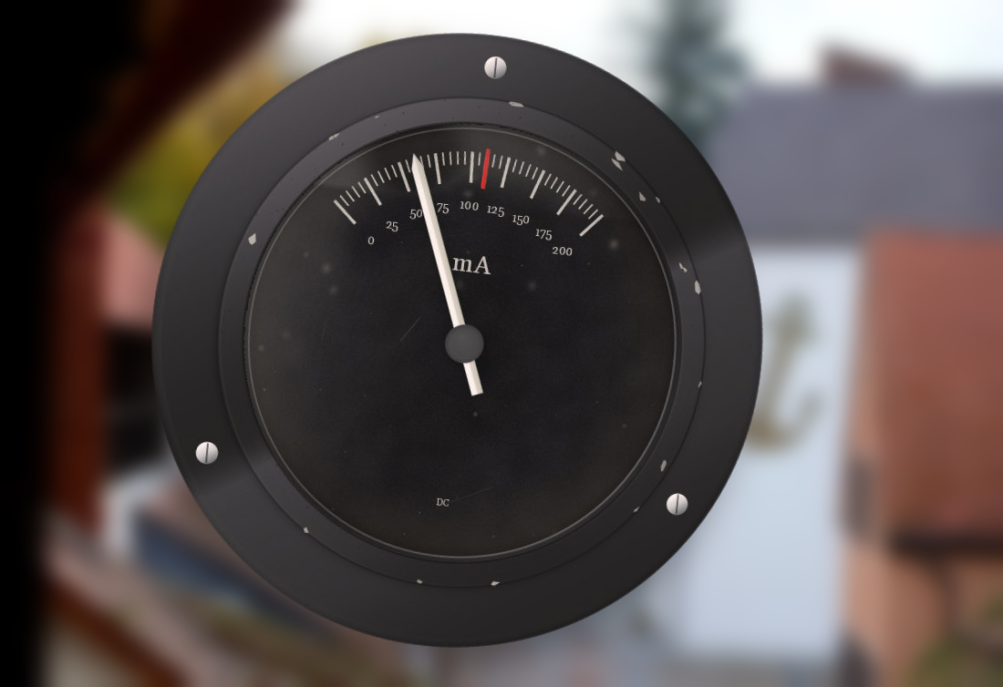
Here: 60 (mA)
